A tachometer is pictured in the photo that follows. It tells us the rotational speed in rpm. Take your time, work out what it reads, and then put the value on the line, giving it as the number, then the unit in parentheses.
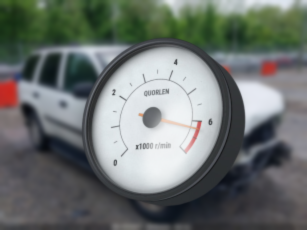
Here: 6250 (rpm)
